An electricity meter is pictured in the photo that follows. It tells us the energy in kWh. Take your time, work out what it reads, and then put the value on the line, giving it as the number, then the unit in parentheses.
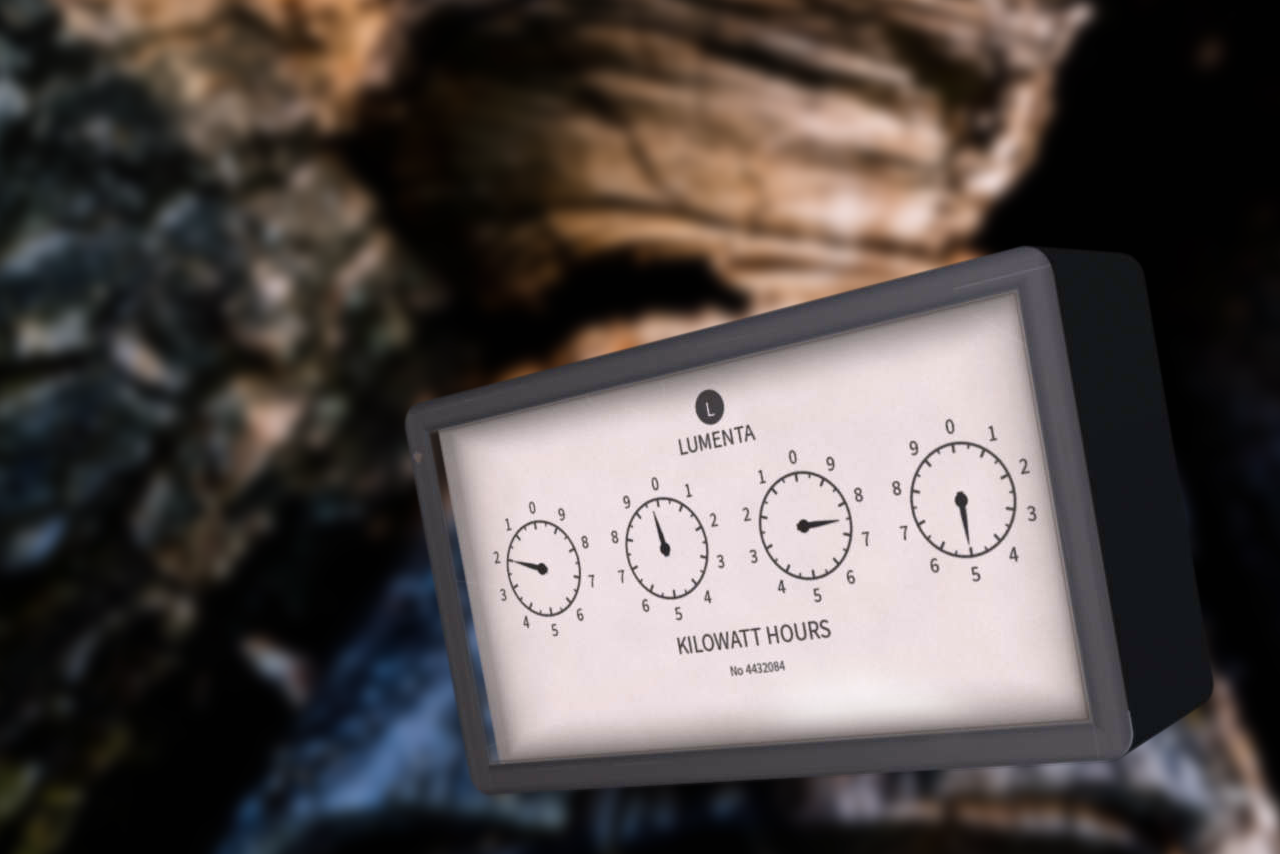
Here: 1975 (kWh)
